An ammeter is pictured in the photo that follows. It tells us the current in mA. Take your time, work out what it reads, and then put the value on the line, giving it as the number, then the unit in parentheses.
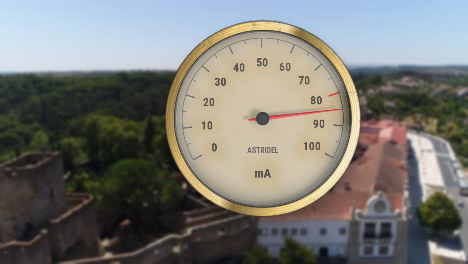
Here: 85 (mA)
